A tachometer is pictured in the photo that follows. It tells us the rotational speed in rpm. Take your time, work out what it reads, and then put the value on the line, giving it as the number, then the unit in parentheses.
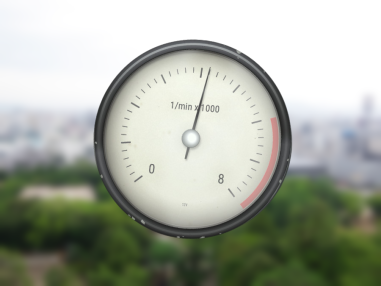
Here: 4200 (rpm)
